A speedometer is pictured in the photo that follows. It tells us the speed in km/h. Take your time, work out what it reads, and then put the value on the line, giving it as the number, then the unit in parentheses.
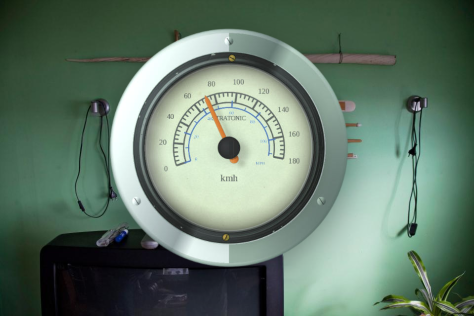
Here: 72 (km/h)
